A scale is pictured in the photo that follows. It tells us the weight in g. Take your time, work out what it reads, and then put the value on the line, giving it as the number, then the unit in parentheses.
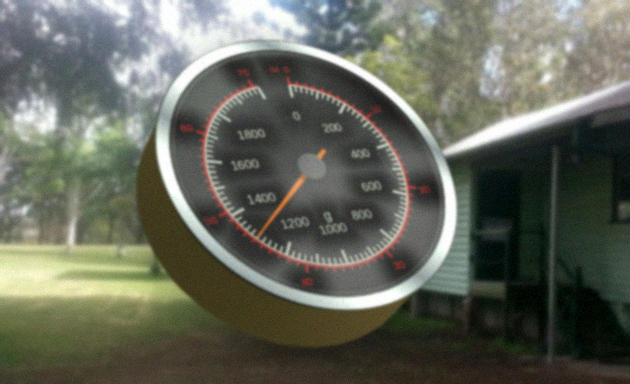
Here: 1300 (g)
